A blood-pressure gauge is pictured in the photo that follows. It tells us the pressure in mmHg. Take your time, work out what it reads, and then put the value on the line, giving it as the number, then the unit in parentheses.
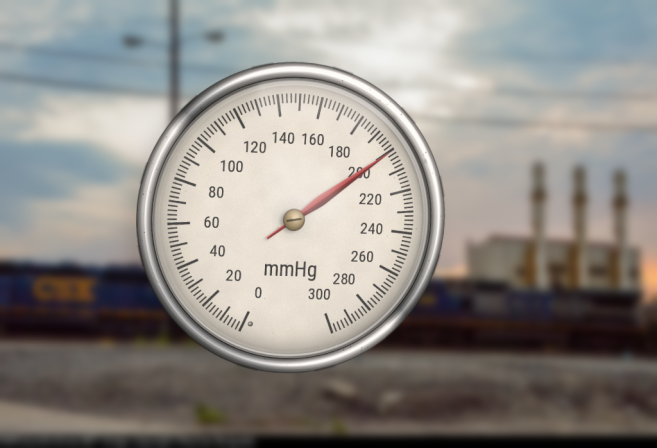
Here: 200 (mmHg)
